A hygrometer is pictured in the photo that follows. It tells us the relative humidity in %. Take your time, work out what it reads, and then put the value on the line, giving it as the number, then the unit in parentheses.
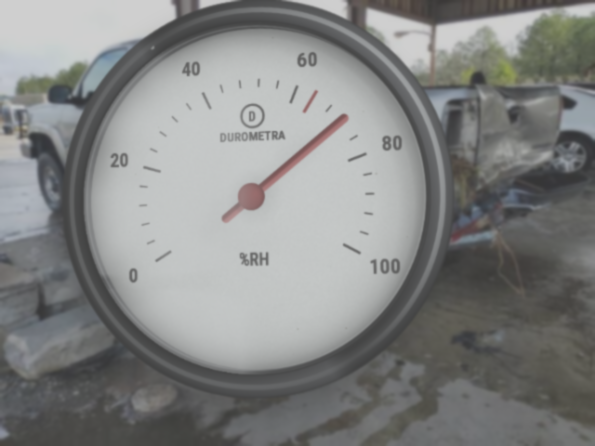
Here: 72 (%)
